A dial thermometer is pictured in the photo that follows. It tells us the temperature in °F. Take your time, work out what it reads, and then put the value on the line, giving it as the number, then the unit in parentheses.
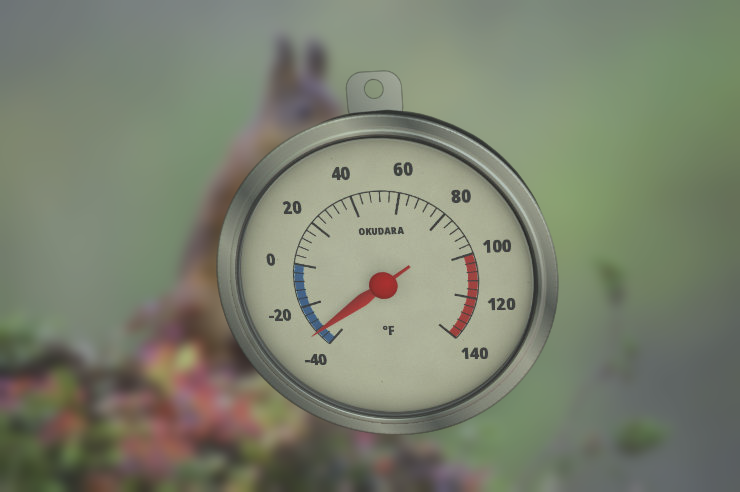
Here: -32 (°F)
